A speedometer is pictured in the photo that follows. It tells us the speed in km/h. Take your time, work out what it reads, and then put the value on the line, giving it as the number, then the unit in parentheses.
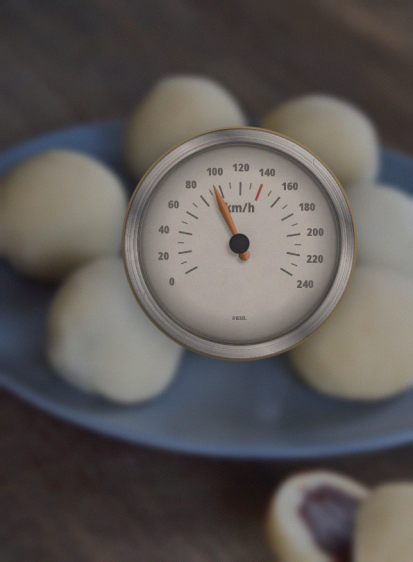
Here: 95 (km/h)
